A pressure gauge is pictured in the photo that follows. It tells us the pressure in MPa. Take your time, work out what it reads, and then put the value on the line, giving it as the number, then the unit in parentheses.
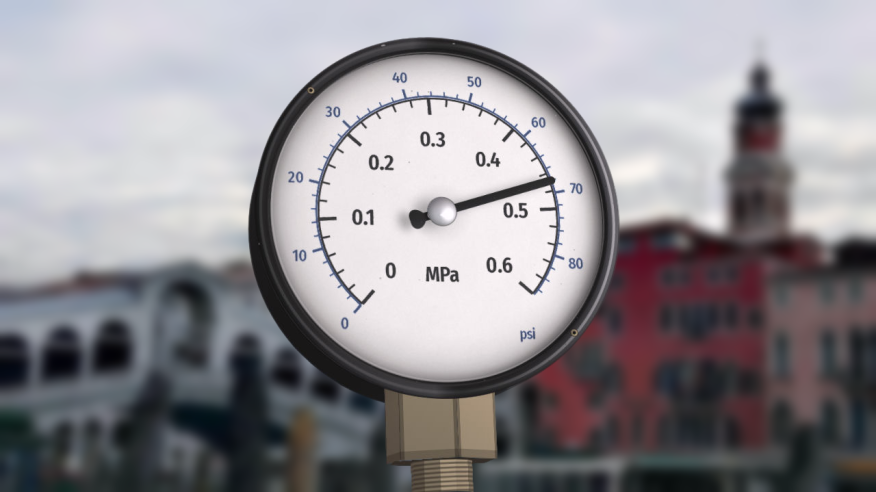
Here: 0.47 (MPa)
